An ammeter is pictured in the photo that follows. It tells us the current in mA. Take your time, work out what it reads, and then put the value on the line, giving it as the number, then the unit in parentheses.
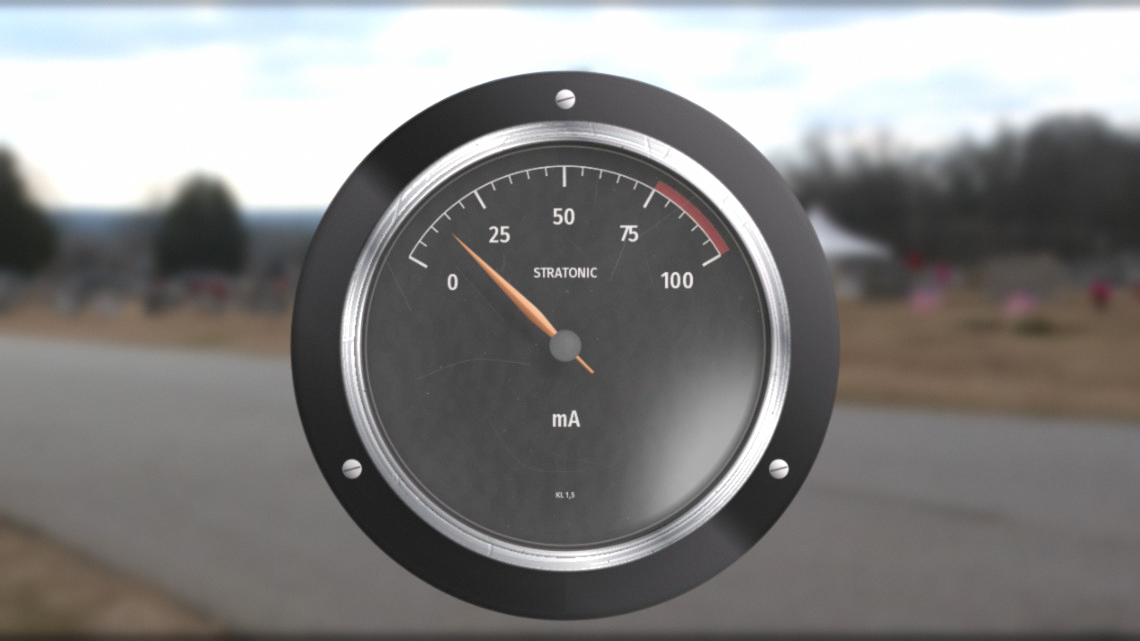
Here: 12.5 (mA)
